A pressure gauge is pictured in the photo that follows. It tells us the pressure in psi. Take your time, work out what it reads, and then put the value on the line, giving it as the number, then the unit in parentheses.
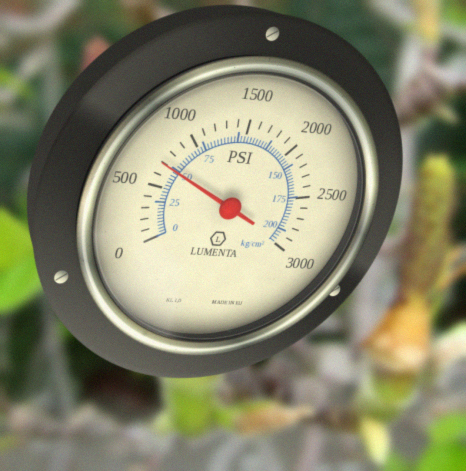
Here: 700 (psi)
